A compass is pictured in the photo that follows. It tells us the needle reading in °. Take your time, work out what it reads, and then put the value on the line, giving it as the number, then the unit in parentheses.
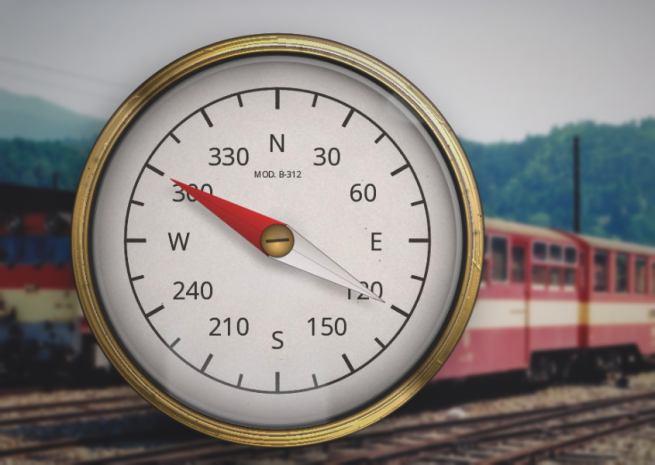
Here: 300 (°)
